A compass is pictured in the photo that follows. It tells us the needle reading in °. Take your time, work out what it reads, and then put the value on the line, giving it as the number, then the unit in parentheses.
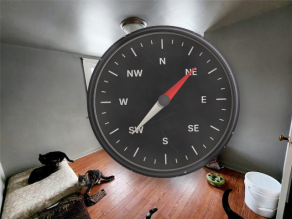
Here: 45 (°)
